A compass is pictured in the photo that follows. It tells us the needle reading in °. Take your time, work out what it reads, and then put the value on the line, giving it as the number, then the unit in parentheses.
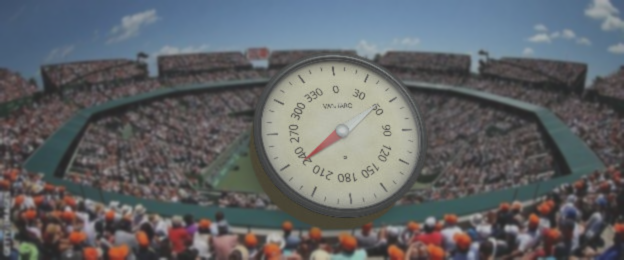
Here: 235 (°)
